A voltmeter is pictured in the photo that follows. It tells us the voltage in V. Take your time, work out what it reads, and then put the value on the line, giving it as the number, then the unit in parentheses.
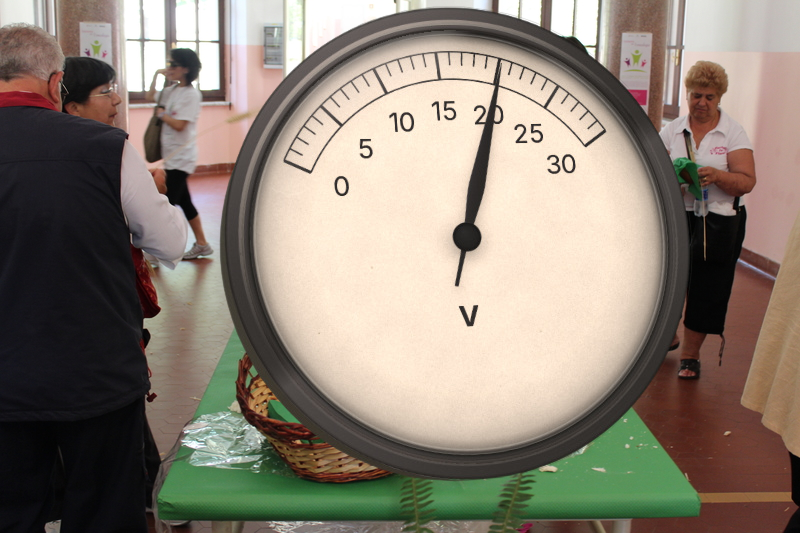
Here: 20 (V)
